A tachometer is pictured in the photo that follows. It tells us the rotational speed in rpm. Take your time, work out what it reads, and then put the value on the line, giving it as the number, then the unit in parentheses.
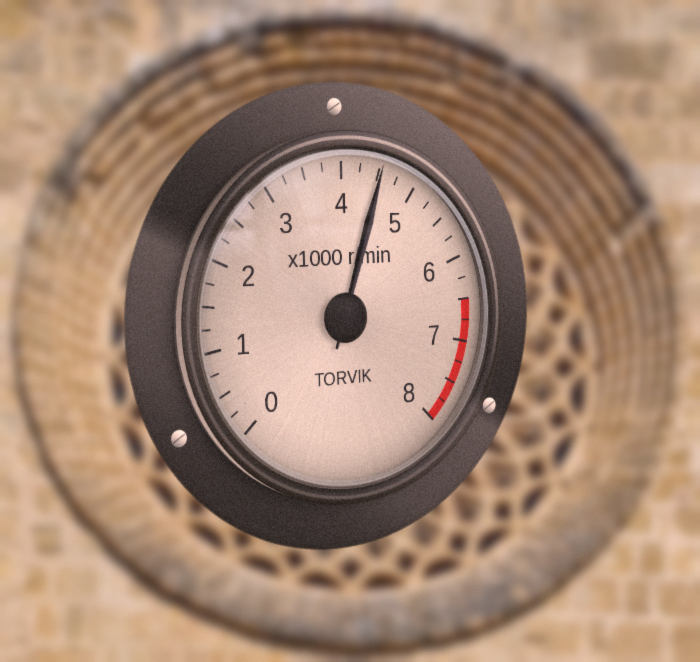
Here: 4500 (rpm)
